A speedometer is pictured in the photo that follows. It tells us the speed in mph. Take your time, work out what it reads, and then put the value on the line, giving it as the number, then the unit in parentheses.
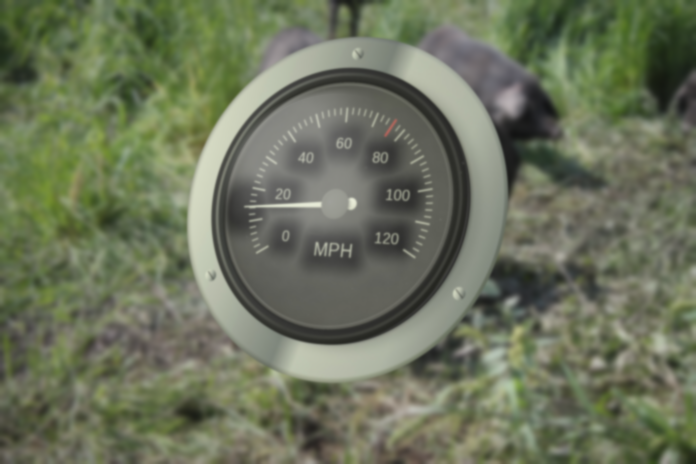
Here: 14 (mph)
